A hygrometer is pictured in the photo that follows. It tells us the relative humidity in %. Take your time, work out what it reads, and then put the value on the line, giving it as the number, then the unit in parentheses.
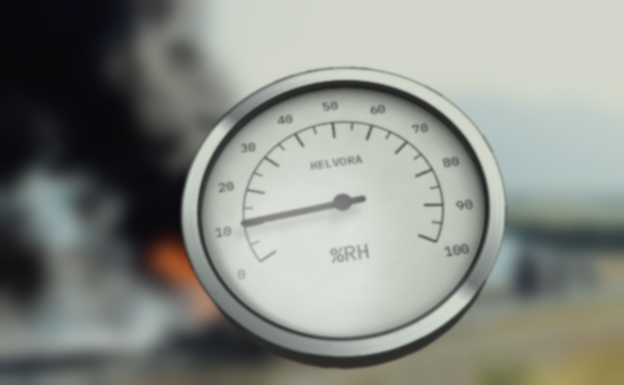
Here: 10 (%)
